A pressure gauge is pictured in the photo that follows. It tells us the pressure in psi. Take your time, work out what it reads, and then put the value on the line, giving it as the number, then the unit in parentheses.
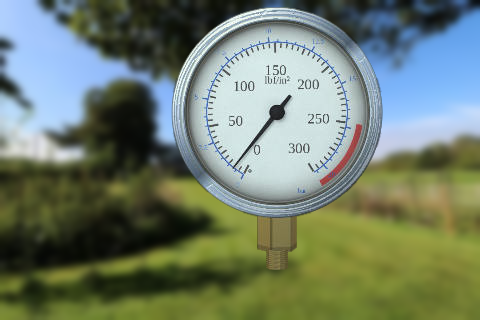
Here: 10 (psi)
